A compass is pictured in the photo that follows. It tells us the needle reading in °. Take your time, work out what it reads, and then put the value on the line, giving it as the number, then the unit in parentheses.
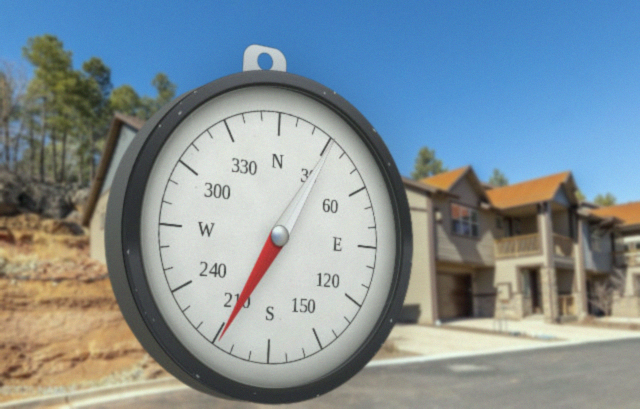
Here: 210 (°)
